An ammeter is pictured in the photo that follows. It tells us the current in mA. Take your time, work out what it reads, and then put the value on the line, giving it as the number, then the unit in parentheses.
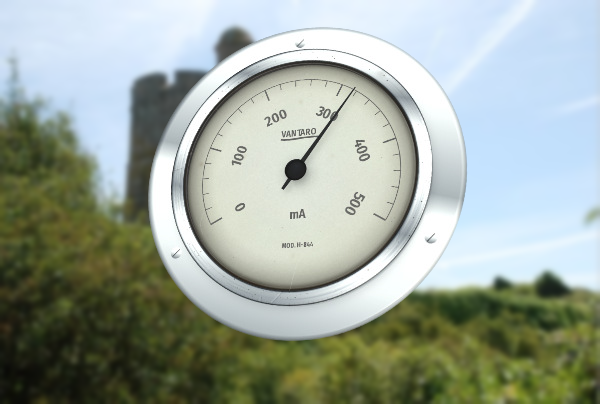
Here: 320 (mA)
